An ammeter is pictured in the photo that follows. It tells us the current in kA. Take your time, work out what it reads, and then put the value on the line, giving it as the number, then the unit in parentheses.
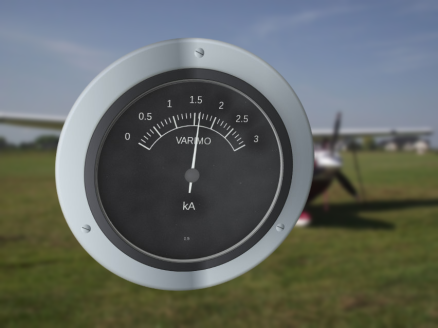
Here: 1.6 (kA)
